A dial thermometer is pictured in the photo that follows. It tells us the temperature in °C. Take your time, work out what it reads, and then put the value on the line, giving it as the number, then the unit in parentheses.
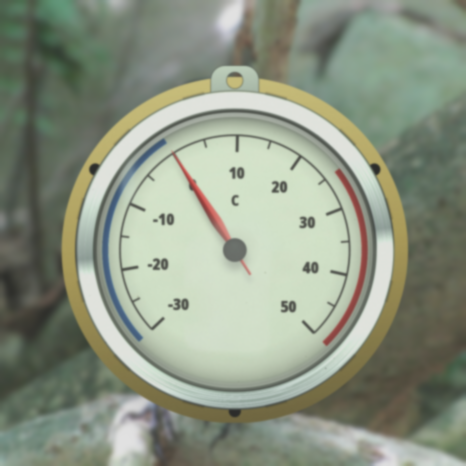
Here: 0 (°C)
